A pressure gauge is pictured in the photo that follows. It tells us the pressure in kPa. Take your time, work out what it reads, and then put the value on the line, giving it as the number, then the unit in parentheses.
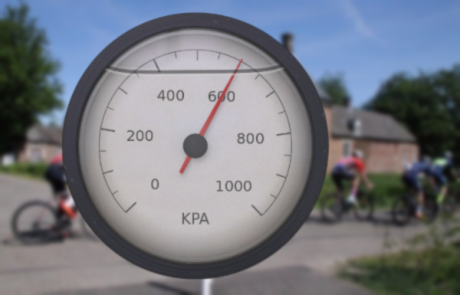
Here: 600 (kPa)
